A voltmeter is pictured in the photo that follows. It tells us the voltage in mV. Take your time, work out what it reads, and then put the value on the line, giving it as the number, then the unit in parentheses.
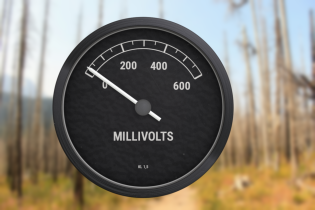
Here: 25 (mV)
